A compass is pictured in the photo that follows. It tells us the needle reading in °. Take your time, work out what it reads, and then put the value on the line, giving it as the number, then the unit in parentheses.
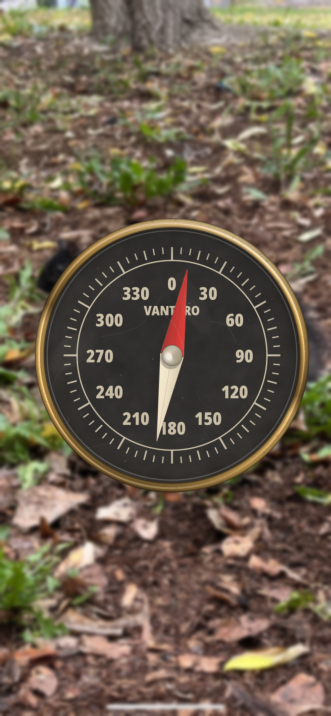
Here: 10 (°)
